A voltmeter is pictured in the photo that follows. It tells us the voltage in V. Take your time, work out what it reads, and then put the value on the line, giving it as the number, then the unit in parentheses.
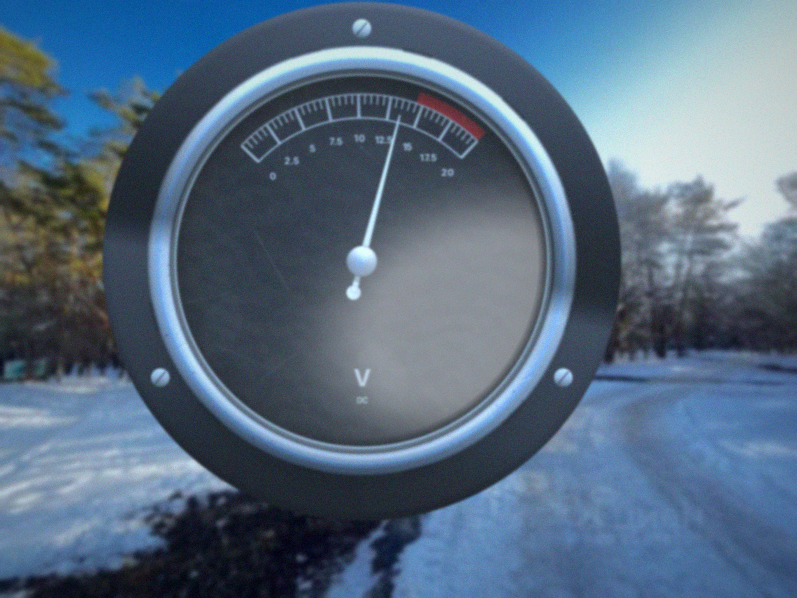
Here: 13.5 (V)
